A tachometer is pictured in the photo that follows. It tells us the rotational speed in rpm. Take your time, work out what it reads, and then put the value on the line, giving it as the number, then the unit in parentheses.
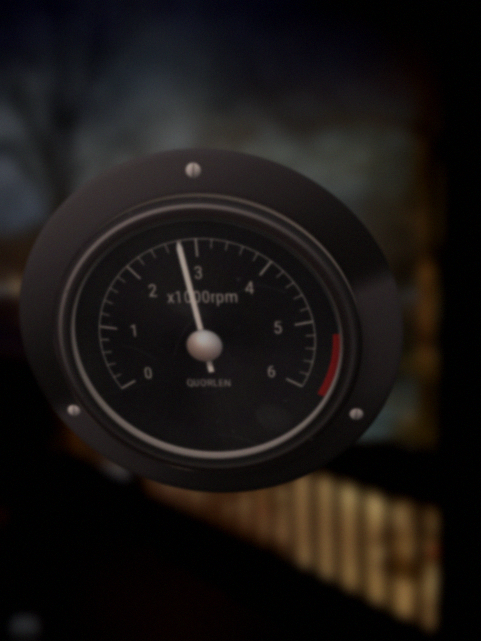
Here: 2800 (rpm)
